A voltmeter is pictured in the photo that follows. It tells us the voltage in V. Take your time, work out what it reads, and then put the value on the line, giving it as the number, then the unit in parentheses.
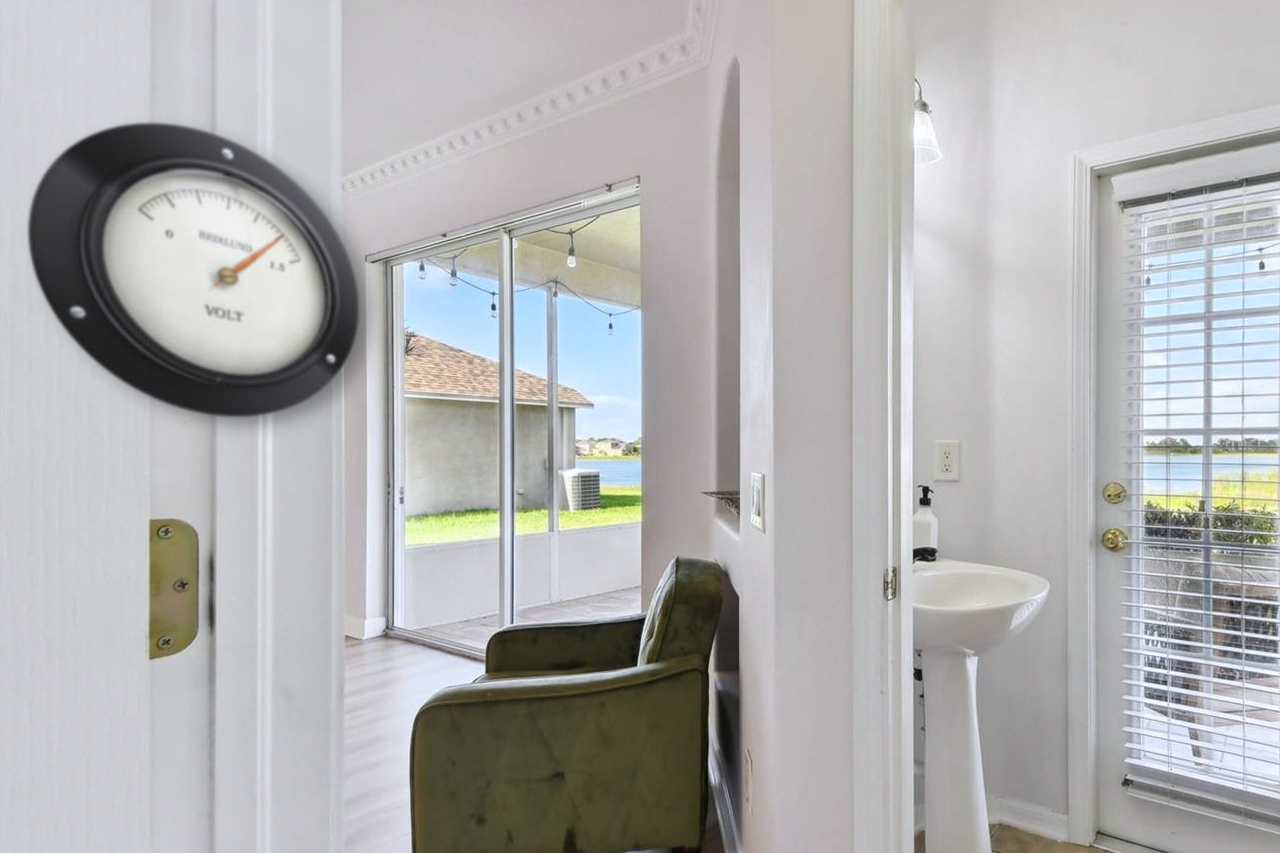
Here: 1.25 (V)
